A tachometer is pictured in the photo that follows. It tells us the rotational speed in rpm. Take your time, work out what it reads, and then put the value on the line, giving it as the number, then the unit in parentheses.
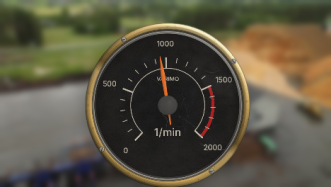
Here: 950 (rpm)
